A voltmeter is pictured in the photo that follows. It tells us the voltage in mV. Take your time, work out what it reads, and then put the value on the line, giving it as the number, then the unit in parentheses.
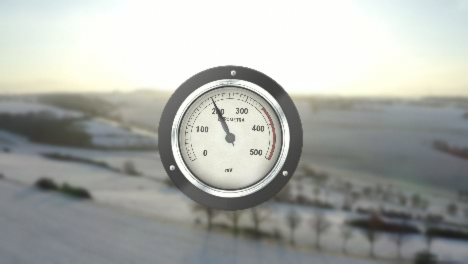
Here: 200 (mV)
